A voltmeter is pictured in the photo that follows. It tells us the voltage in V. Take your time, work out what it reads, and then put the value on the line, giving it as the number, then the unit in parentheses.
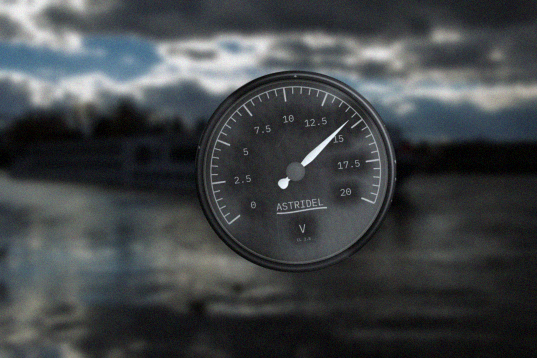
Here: 14.5 (V)
